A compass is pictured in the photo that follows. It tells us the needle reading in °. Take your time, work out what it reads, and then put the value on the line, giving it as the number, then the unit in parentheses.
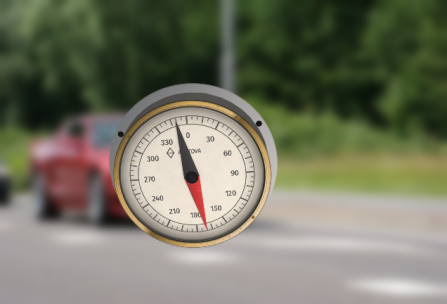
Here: 170 (°)
